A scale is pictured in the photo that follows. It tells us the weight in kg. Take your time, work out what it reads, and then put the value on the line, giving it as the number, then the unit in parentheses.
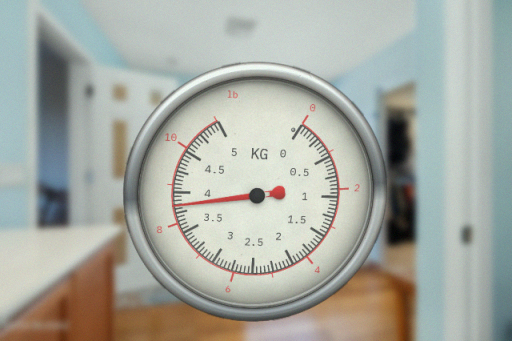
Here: 3.85 (kg)
